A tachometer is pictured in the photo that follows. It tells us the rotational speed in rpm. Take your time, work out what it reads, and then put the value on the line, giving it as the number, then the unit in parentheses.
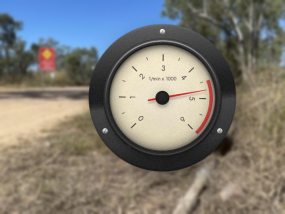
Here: 4750 (rpm)
